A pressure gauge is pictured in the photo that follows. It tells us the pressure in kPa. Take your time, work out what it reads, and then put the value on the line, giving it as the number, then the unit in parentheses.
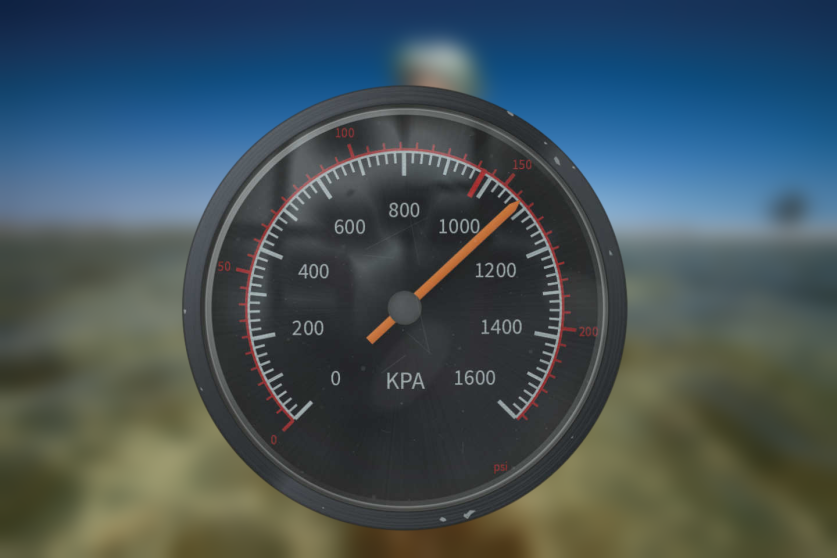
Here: 1080 (kPa)
